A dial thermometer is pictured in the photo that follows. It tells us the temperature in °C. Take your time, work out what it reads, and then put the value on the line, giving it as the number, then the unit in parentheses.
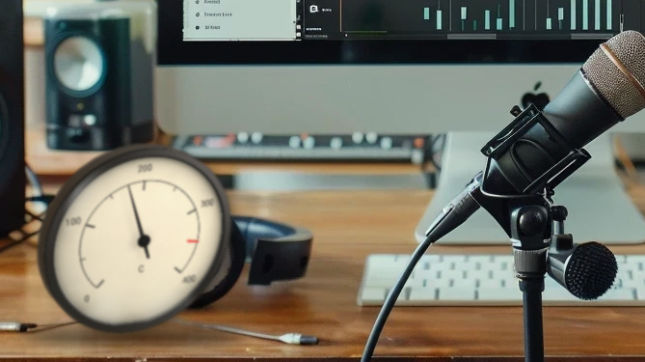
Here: 175 (°C)
